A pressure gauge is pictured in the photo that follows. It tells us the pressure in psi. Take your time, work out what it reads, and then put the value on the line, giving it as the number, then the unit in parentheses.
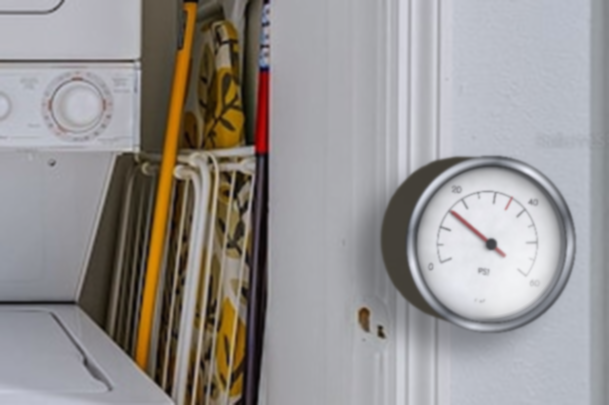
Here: 15 (psi)
